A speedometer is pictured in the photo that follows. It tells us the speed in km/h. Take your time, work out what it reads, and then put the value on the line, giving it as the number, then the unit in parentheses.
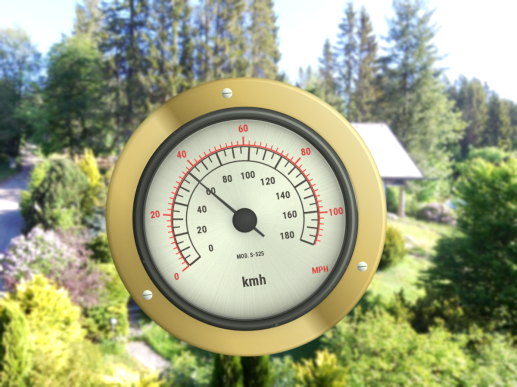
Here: 60 (km/h)
